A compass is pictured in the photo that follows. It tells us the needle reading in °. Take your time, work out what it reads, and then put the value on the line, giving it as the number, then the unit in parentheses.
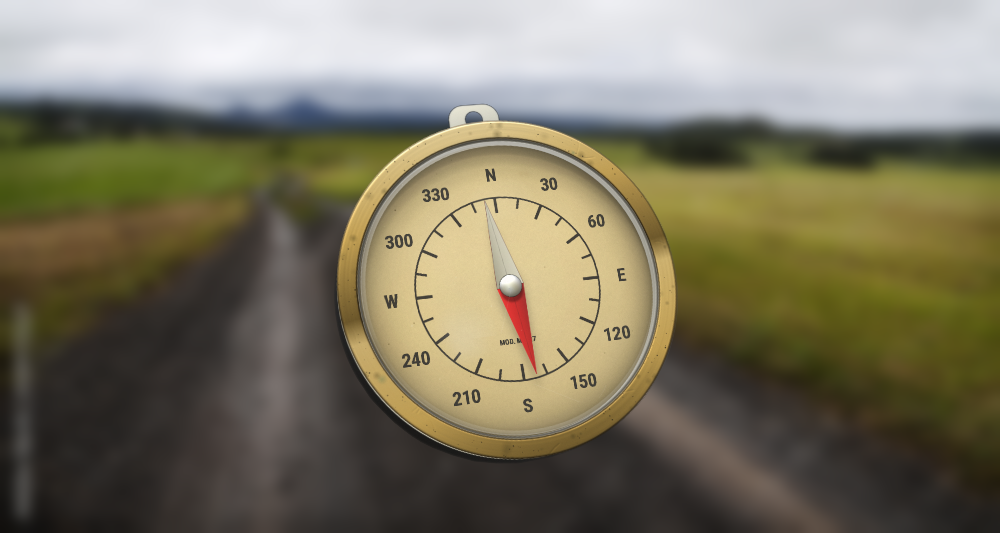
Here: 172.5 (°)
